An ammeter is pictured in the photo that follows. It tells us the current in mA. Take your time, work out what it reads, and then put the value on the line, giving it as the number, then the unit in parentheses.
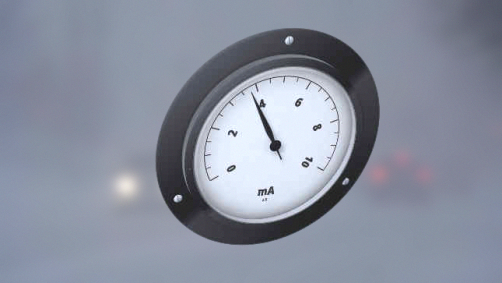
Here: 3.75 (mA)
